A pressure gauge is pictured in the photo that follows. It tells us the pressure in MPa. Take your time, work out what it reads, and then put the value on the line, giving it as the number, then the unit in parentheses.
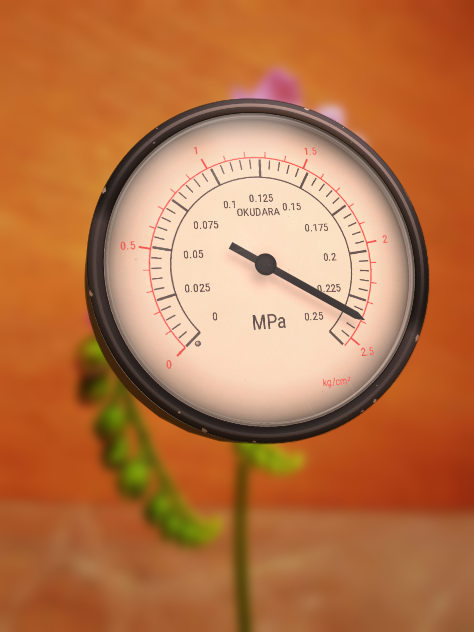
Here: 0.235 (MPa)
